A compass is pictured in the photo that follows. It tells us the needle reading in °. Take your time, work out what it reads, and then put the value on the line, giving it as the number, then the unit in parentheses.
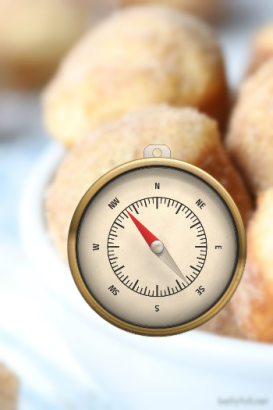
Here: 320 (°)
